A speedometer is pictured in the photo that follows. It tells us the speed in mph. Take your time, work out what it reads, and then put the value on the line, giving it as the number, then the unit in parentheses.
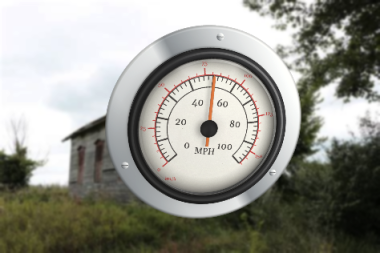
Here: 50 (mph)
